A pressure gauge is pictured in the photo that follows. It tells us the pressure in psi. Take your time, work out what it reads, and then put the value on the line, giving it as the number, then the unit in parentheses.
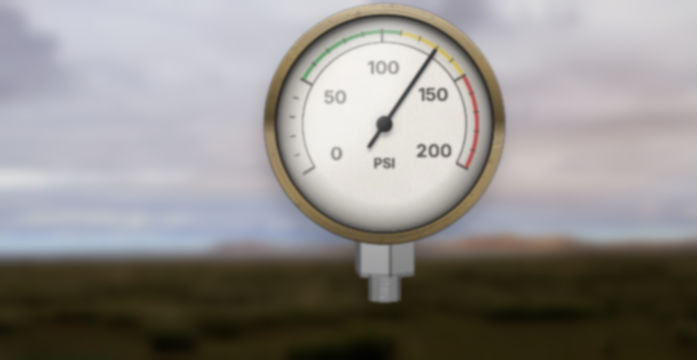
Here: 130 (psi)
